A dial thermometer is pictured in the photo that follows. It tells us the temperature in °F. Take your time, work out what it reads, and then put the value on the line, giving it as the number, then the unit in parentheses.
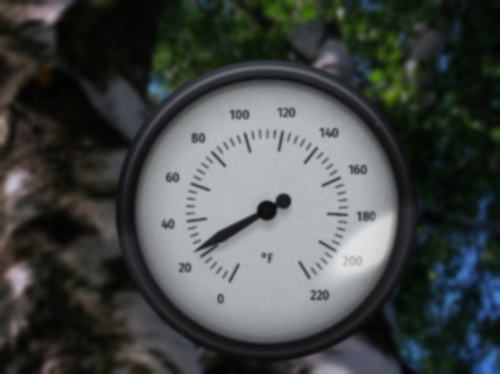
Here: 24 (°F)
